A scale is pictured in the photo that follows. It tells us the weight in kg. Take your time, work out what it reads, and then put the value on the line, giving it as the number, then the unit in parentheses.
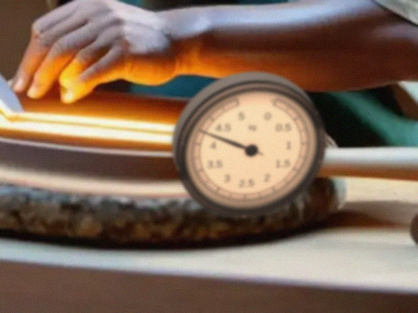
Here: 4.25 (kg)
